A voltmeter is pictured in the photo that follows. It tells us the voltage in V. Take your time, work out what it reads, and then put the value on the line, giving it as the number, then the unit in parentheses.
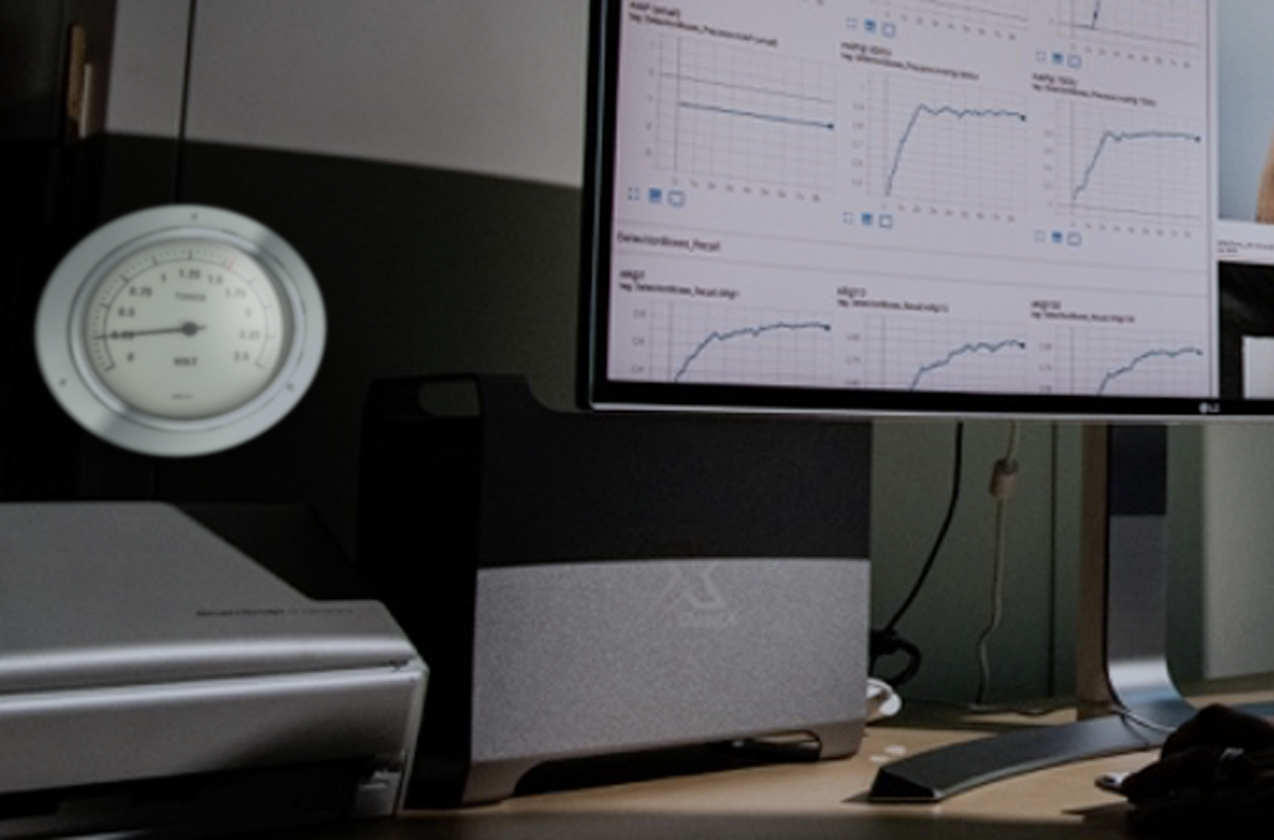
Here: 0.25 (V)
